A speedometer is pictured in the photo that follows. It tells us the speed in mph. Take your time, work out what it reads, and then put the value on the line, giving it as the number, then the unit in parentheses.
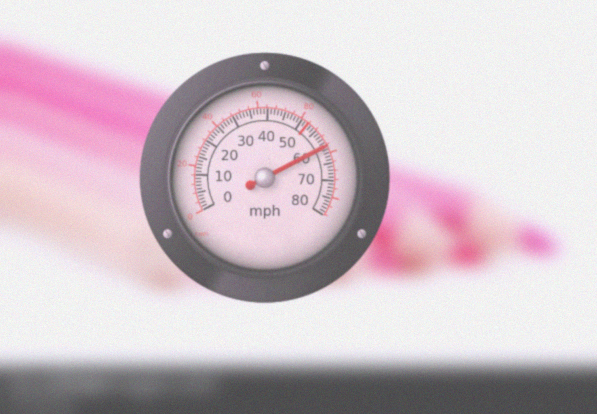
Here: 60 (mph)
